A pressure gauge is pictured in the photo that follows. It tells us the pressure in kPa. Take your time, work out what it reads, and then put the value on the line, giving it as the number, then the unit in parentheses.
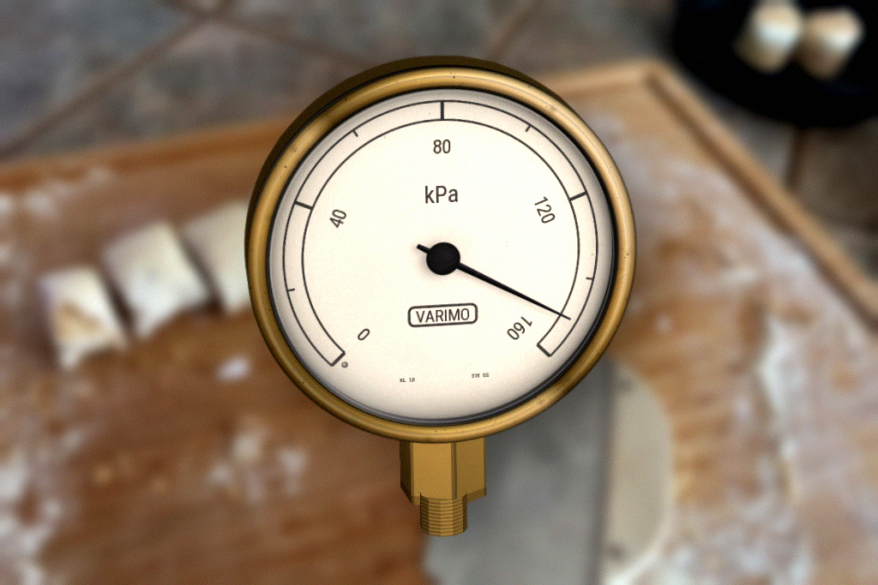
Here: 150 (kPa)
